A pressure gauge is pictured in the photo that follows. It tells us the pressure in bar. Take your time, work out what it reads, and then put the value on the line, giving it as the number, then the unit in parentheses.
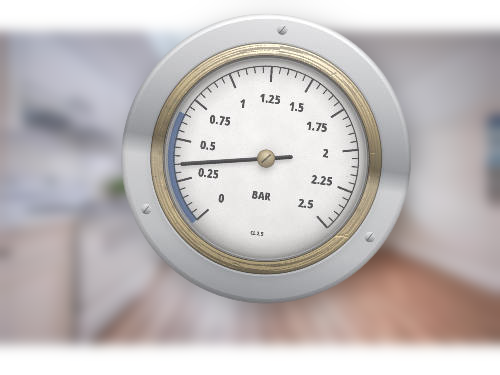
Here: 0.35 (bar)
